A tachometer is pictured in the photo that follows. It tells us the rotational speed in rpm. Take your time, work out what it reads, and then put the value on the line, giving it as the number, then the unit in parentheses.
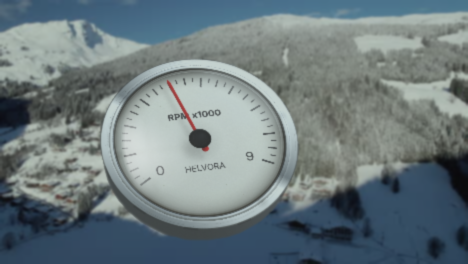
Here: 4000 (rpm)
